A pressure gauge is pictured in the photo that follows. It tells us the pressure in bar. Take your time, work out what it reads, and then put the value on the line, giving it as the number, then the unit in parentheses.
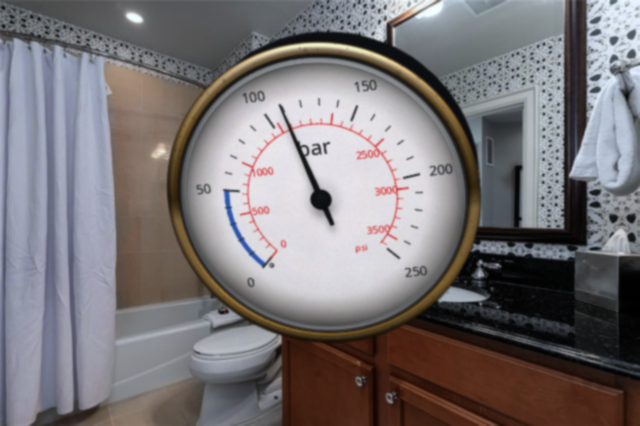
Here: 110 (bar)
